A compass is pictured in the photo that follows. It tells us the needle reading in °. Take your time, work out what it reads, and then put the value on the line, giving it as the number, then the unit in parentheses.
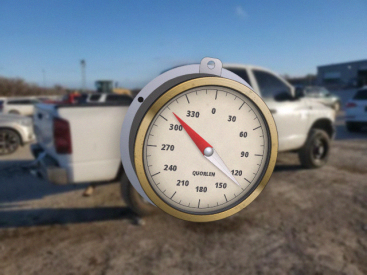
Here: 310 (°)
